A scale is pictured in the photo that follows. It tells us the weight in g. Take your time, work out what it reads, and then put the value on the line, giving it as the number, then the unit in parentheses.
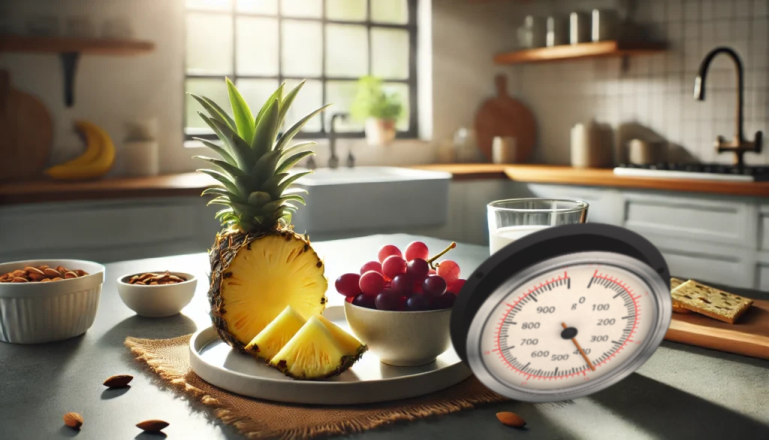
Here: 400 (g)
